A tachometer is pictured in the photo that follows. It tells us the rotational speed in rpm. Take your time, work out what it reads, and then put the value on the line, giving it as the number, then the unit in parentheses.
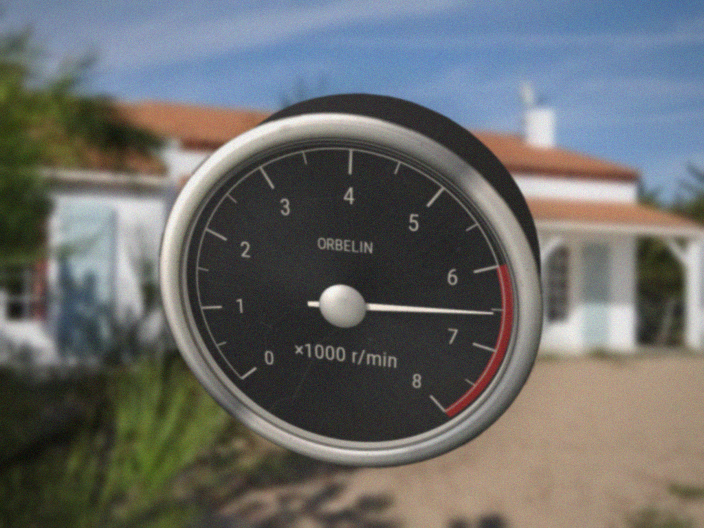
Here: 6500 (rpm)
